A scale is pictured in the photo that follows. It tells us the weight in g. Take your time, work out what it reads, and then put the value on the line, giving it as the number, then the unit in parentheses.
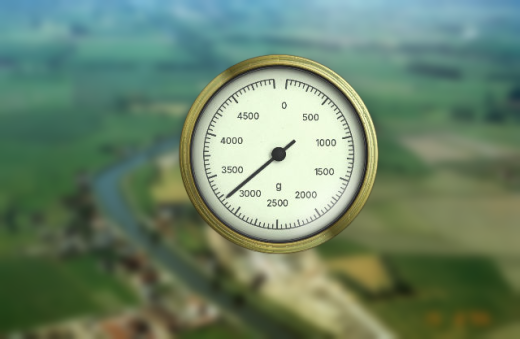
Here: 3200 (g)
